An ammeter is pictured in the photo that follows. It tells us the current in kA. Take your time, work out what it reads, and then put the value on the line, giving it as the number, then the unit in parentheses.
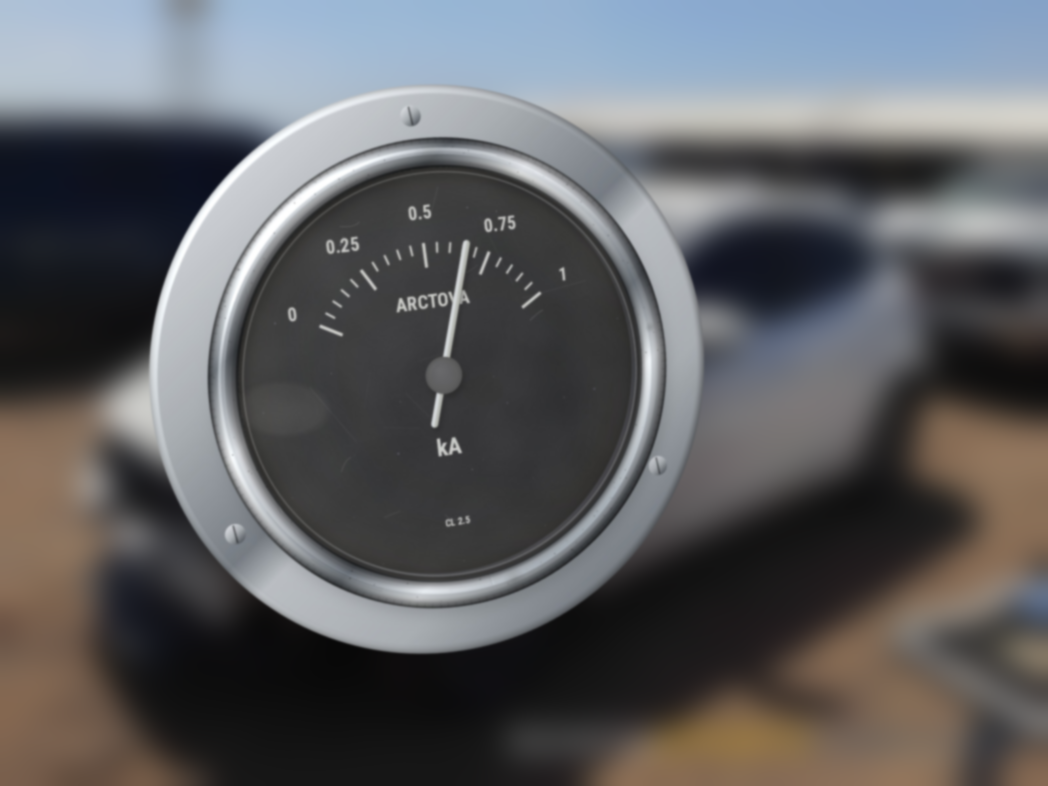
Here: 0.65 (kA)
